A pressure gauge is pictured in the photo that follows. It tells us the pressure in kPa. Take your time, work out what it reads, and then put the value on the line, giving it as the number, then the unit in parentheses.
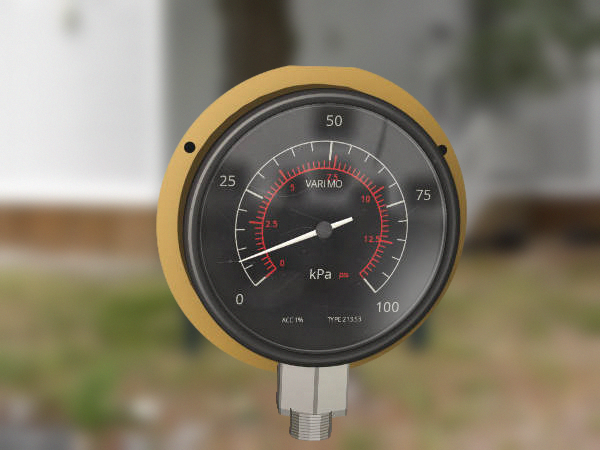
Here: 7.5 (kPa)
